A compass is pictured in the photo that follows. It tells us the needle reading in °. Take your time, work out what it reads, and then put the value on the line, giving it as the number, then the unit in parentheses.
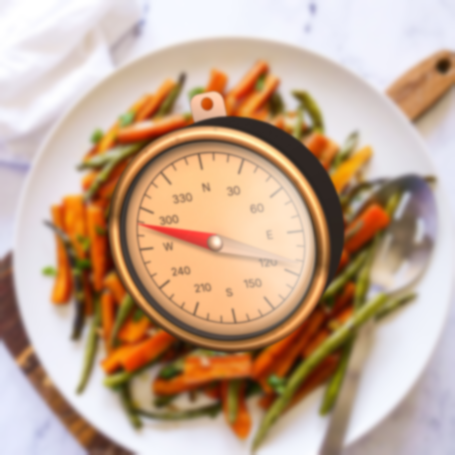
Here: 290 (°)
